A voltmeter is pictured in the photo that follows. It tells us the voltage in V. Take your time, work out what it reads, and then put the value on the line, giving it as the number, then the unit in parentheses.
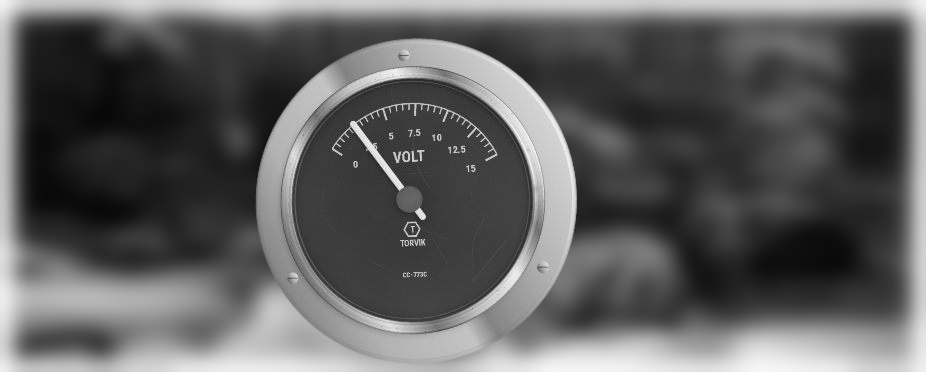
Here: 2.5 (V)
